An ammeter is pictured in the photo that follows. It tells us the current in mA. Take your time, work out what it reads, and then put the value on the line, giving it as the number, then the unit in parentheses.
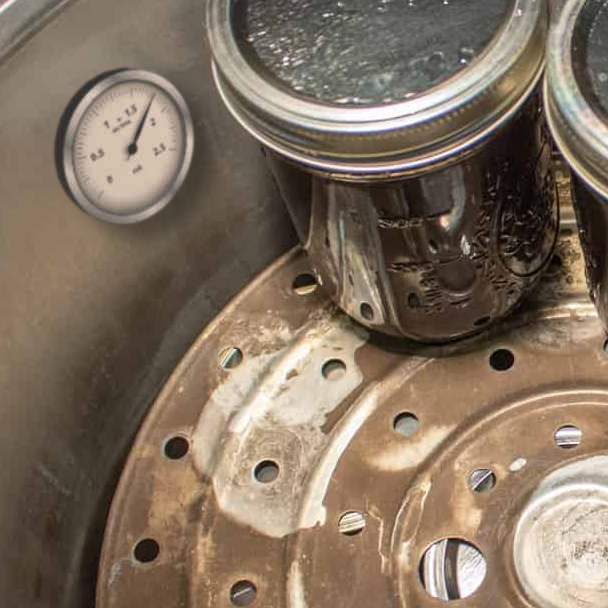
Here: 1.75 (mA)
